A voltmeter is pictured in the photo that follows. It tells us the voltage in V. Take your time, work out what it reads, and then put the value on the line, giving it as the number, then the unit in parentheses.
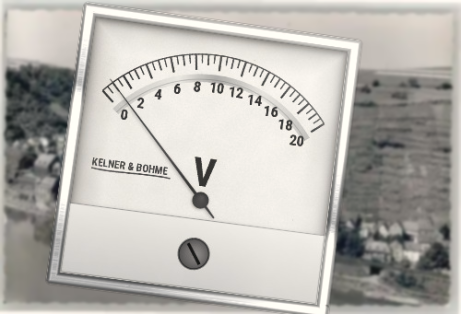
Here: 1 (V)
